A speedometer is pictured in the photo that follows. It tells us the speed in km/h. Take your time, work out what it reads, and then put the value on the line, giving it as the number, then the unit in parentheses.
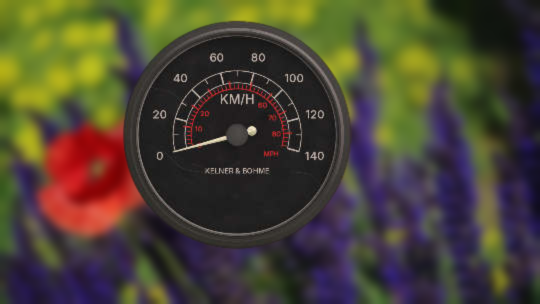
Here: 0 (km/h)
